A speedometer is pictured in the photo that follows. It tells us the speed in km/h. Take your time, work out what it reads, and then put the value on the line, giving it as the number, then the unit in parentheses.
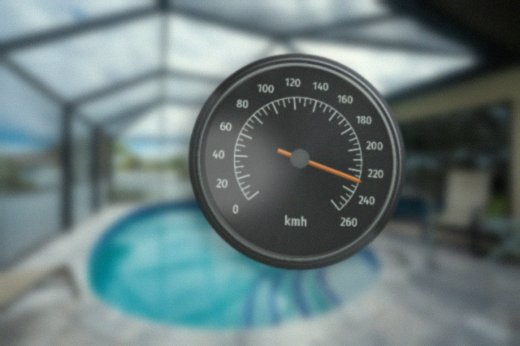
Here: 230 (km/h)
